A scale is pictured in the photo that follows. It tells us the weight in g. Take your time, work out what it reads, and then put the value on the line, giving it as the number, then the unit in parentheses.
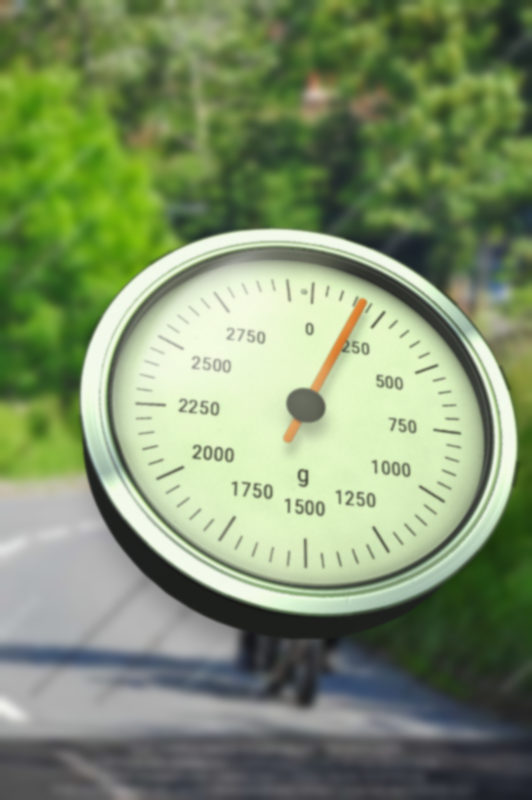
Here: 175 (g)
